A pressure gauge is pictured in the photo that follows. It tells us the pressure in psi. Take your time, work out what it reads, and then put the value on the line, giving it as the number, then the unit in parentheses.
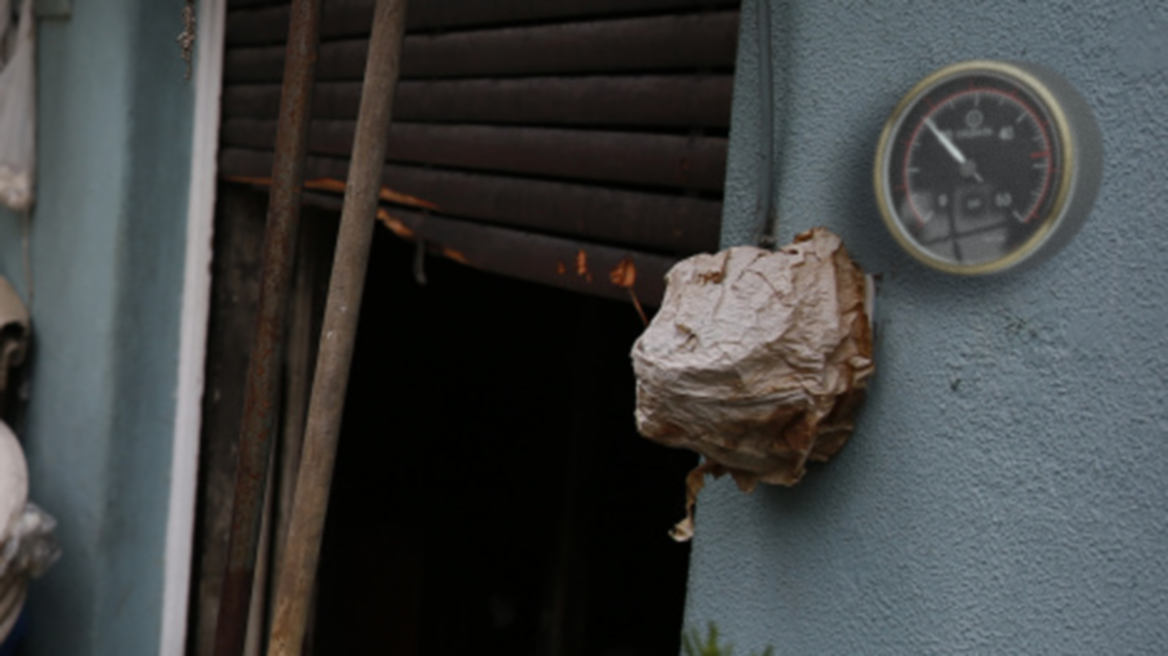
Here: 20 (psi)
